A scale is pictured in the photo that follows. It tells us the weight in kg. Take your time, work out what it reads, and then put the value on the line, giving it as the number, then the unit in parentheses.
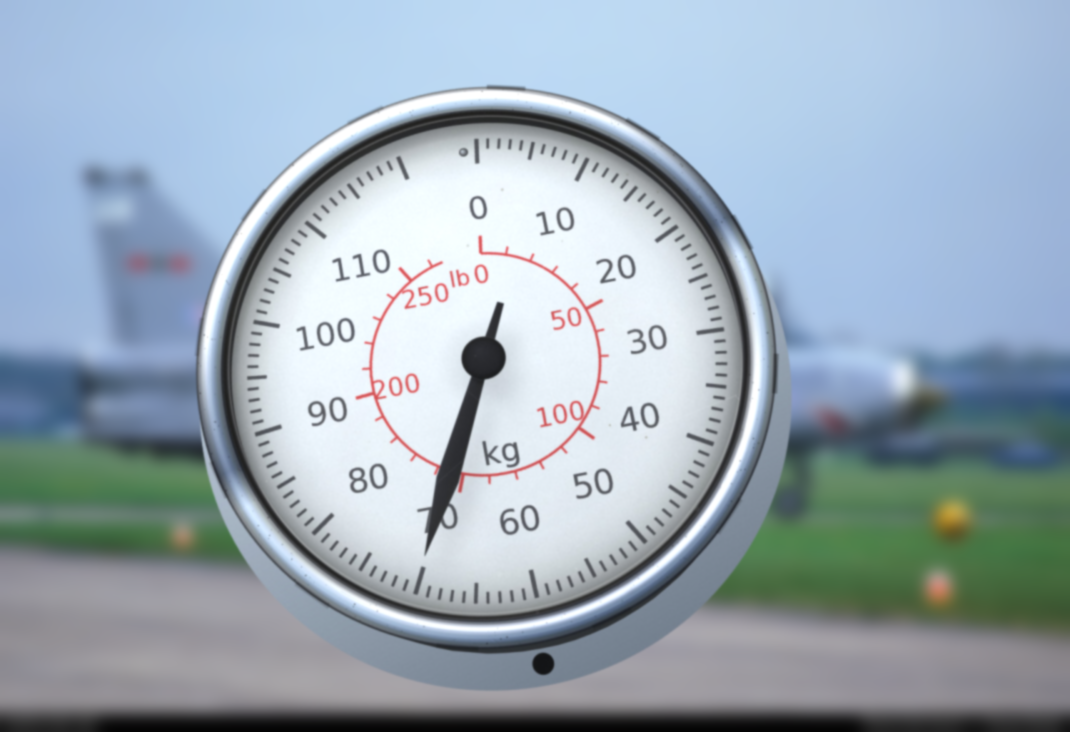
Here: 70 (kg)
